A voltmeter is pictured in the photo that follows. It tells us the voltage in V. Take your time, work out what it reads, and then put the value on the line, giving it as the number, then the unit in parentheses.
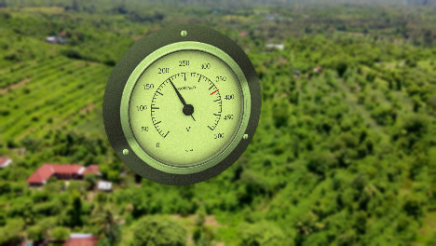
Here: 200 (V)
